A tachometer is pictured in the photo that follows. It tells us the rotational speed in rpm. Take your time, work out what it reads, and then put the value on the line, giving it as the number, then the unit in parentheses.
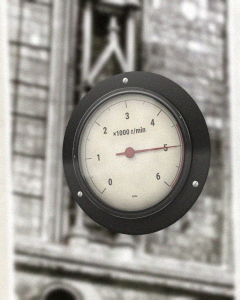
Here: 5000 (rpm)
